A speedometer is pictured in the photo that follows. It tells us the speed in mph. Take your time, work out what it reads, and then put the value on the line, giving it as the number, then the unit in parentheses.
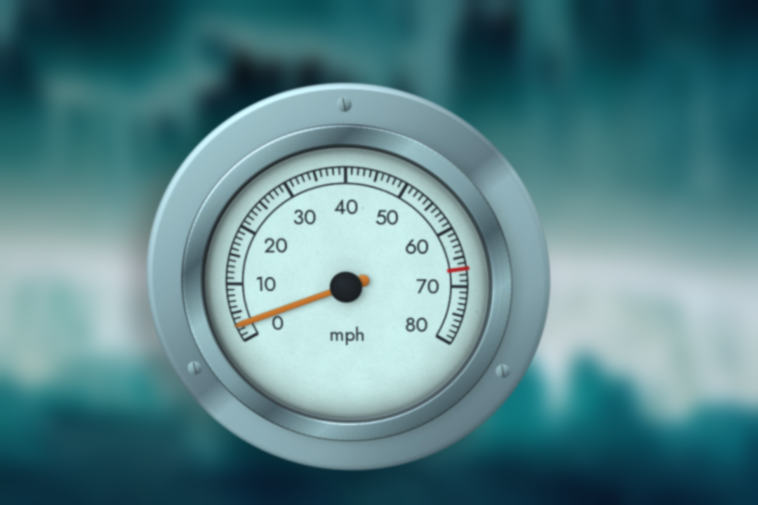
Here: 3 (mph)
